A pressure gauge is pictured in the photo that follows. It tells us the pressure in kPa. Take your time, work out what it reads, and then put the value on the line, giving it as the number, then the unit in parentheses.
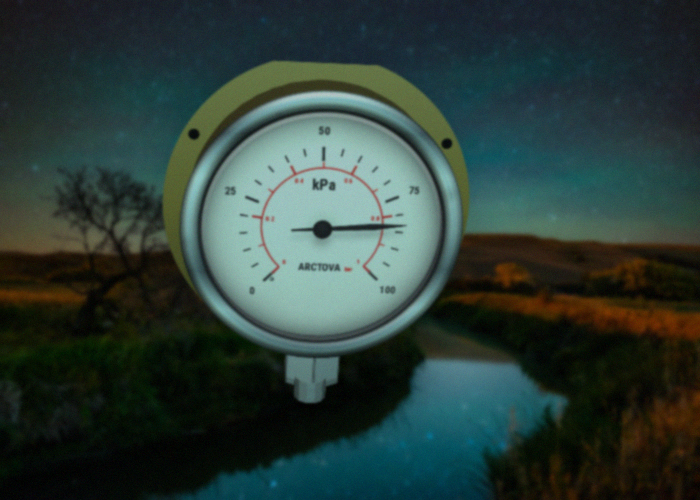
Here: 82.5 (kPa)
